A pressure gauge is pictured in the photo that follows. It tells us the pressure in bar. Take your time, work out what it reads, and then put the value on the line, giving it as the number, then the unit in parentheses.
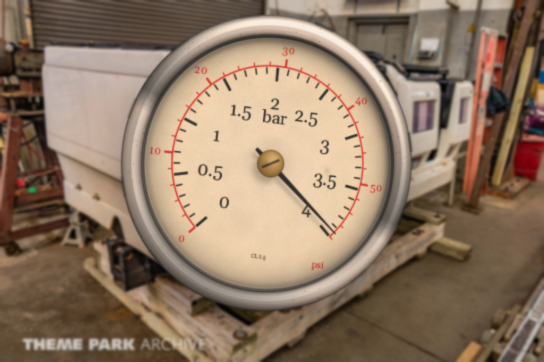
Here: 3.95 (bar)
